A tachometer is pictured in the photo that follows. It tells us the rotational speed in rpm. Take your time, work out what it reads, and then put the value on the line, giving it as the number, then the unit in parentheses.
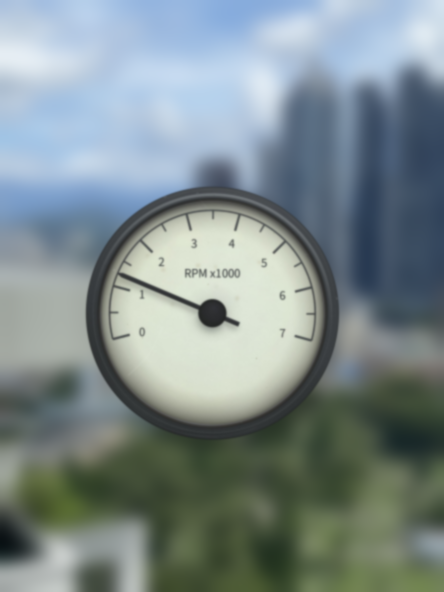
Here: 1250 (rpm)
